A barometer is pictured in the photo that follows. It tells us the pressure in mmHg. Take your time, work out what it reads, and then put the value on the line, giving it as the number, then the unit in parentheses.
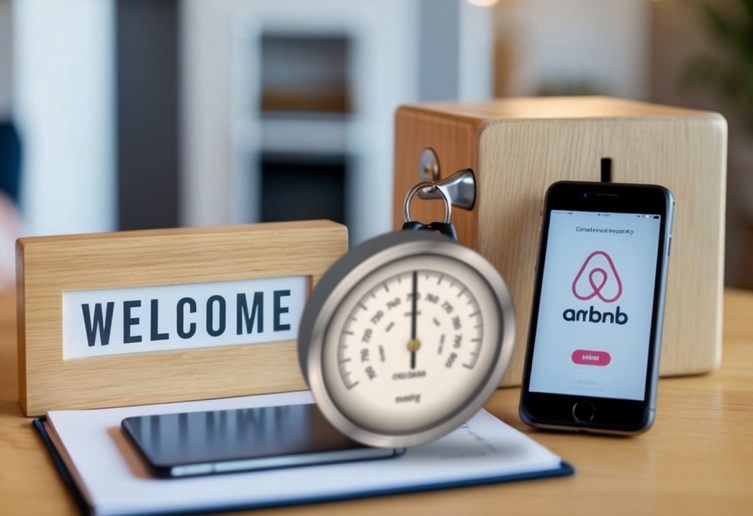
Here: 750 (mmHg)
